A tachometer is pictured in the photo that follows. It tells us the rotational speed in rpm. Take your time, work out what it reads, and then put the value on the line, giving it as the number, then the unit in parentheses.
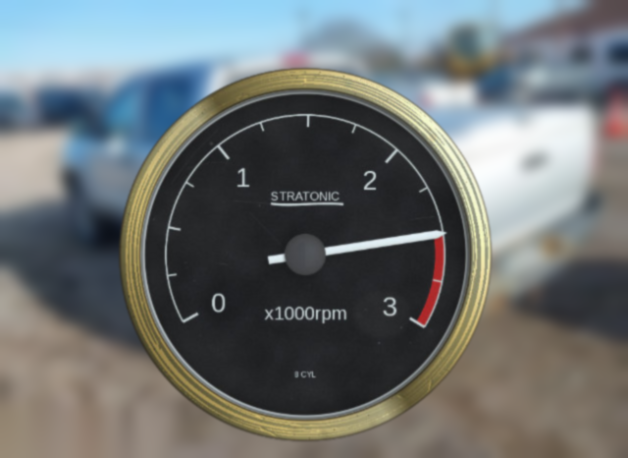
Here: 2500 (rpm)
